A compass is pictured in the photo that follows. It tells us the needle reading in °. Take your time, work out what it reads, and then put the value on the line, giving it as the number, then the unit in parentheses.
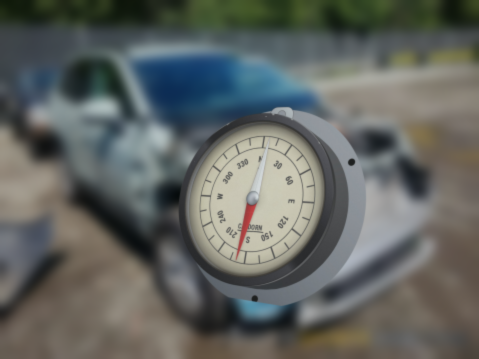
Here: 187.5 (°)
